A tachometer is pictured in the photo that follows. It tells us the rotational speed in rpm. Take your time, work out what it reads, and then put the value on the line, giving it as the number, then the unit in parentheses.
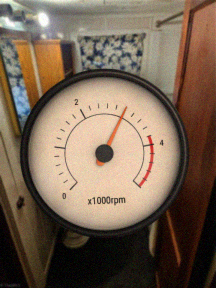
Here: 3000 (rpm)
